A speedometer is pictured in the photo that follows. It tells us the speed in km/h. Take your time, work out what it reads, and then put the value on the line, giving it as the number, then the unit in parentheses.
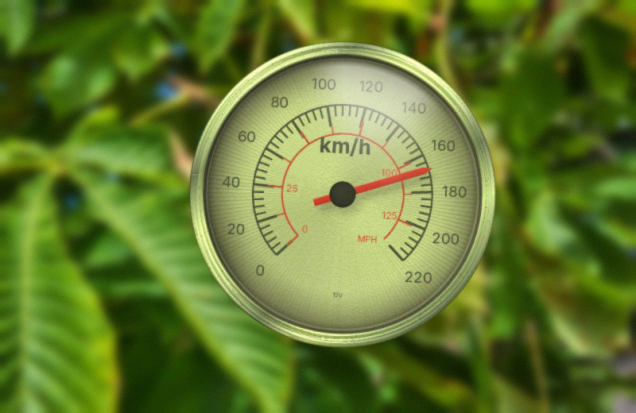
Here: 168 (km/h)
